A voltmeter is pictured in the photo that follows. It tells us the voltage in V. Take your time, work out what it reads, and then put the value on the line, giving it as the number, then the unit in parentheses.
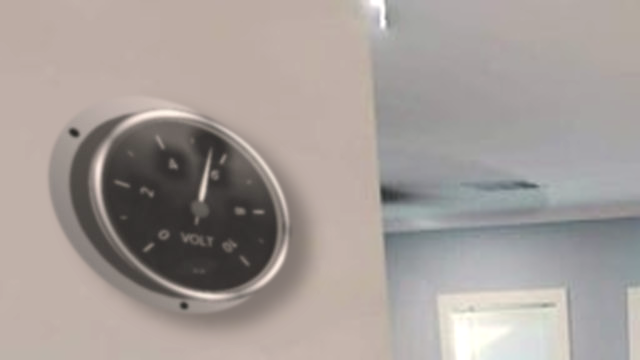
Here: 5.5 (V)
